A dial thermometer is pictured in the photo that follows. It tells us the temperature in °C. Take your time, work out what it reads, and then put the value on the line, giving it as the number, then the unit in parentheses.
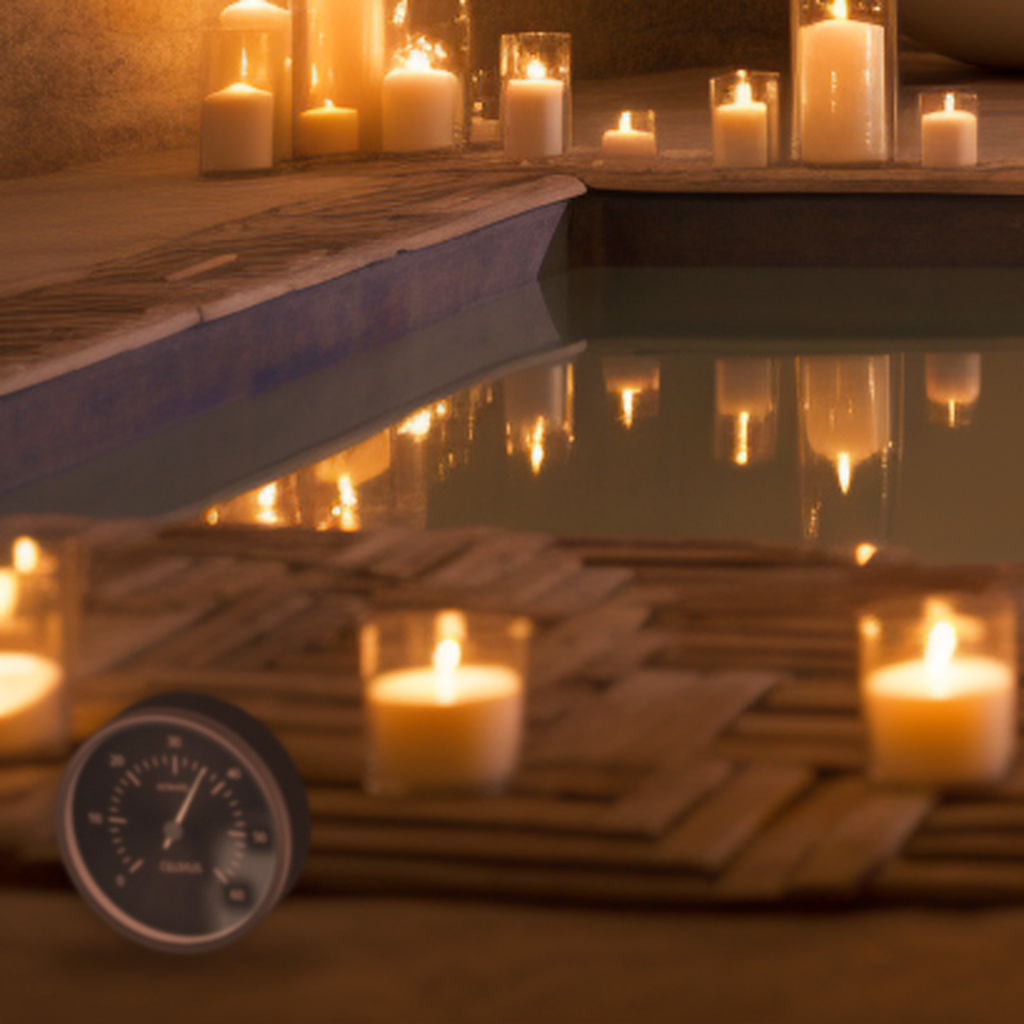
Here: 36 (°C)
